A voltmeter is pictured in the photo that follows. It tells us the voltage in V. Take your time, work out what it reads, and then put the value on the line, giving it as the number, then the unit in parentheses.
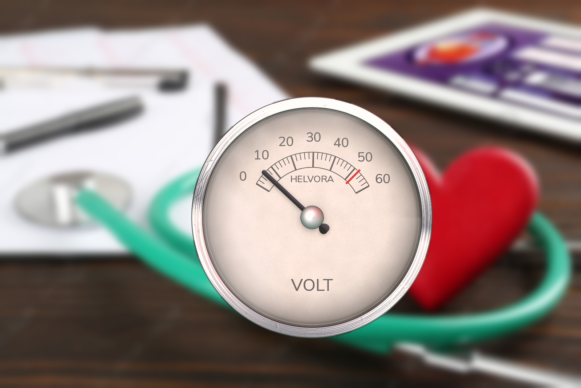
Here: 6 (V)
